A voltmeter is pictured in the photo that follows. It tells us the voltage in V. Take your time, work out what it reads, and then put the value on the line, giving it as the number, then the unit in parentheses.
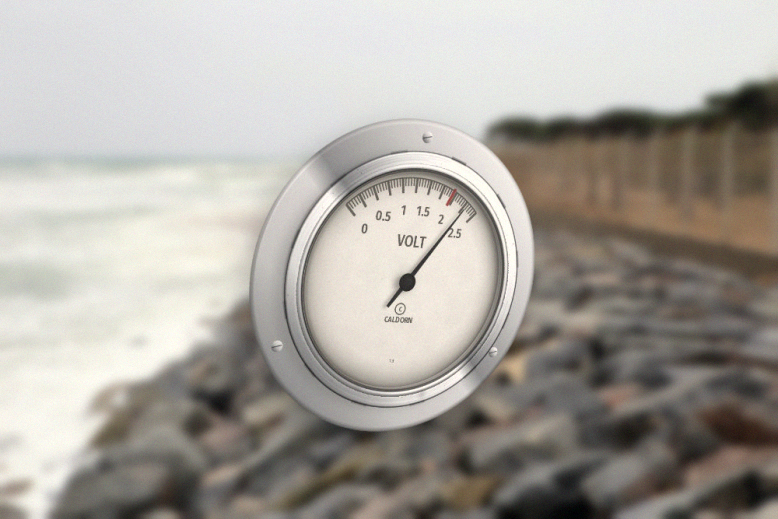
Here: 2.25 (V)
